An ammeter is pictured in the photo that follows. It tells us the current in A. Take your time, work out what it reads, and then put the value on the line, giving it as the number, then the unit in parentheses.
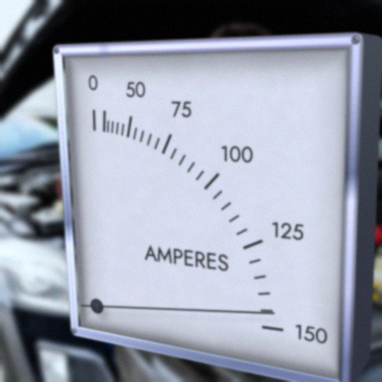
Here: 145 (A)
